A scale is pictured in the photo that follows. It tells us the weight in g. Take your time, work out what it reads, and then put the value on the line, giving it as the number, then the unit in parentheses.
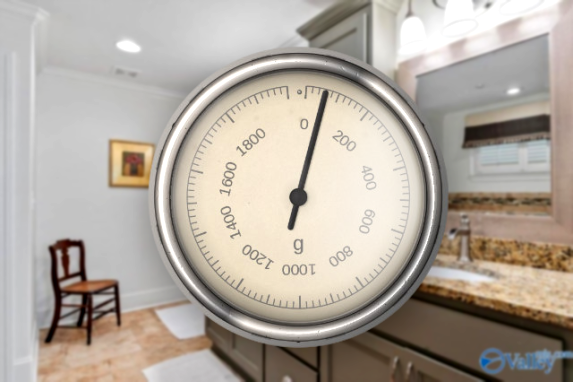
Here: 60 (g)
